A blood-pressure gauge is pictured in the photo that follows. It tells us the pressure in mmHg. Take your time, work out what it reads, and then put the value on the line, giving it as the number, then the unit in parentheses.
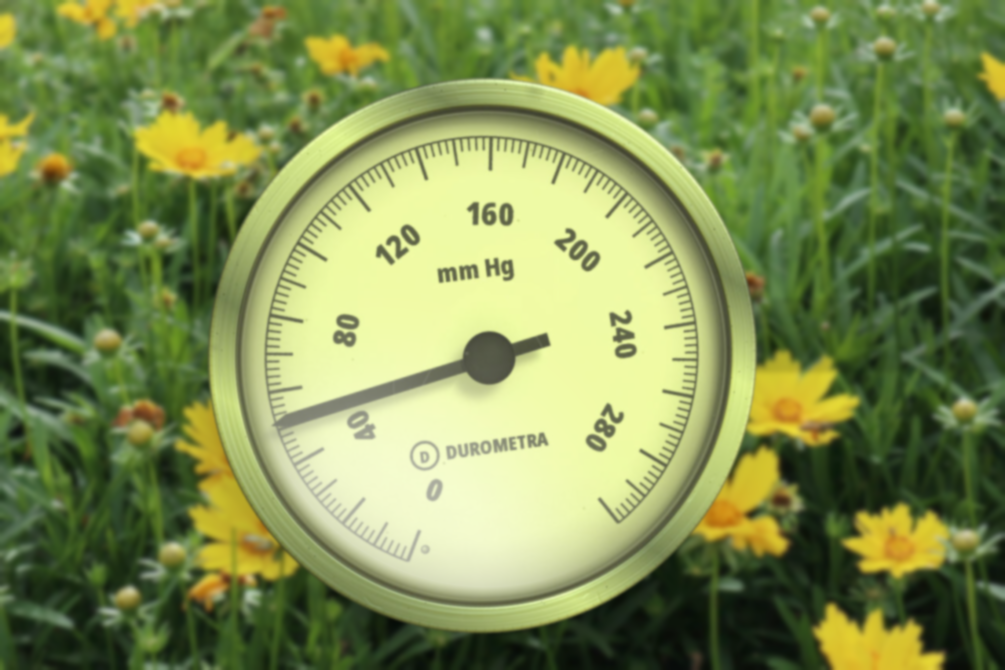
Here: 52 (mmHg)
